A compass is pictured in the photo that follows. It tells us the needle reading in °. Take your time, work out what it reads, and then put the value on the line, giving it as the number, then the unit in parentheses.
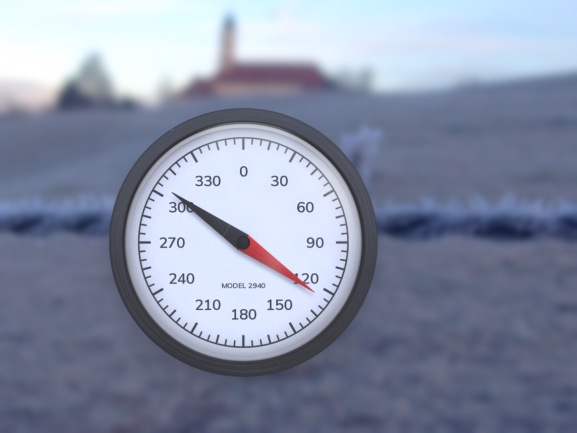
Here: 125 (°)
